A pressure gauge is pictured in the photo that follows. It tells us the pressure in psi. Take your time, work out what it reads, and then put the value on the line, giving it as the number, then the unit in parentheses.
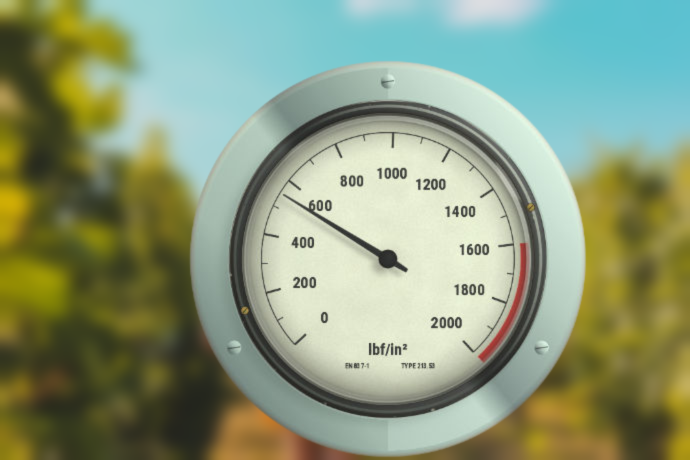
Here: 550 (psi)
